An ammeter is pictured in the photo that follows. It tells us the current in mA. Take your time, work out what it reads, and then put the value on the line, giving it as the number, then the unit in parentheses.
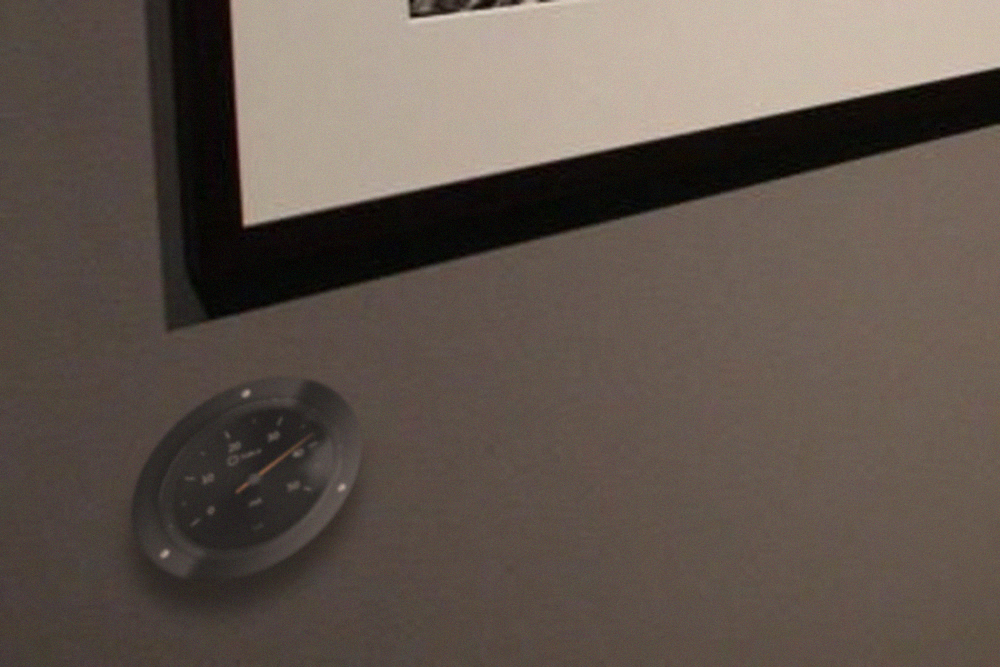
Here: 37.5 (mA)
